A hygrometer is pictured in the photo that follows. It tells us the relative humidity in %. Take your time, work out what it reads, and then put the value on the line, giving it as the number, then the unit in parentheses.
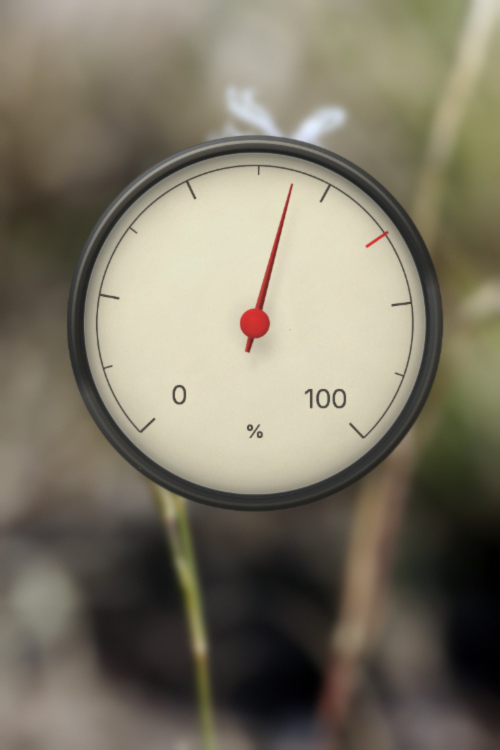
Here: 55 (%)
